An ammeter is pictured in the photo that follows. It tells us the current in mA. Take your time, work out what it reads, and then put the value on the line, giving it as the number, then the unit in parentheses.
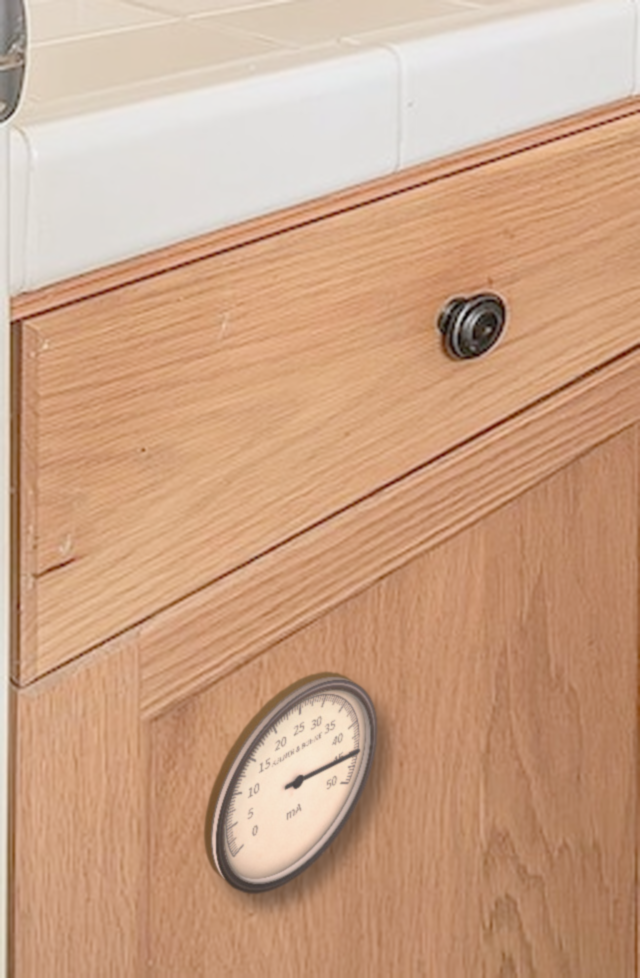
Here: 45 (mA)
